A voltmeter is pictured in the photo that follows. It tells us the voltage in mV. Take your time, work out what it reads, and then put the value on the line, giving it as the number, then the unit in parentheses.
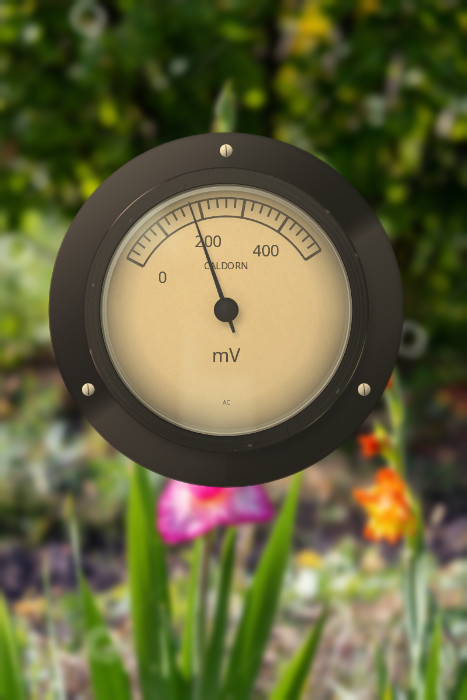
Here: 180 (mV)
